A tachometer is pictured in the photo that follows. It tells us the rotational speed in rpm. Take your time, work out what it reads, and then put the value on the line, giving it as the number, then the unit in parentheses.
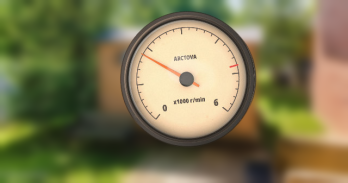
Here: 1800 (rpm)
